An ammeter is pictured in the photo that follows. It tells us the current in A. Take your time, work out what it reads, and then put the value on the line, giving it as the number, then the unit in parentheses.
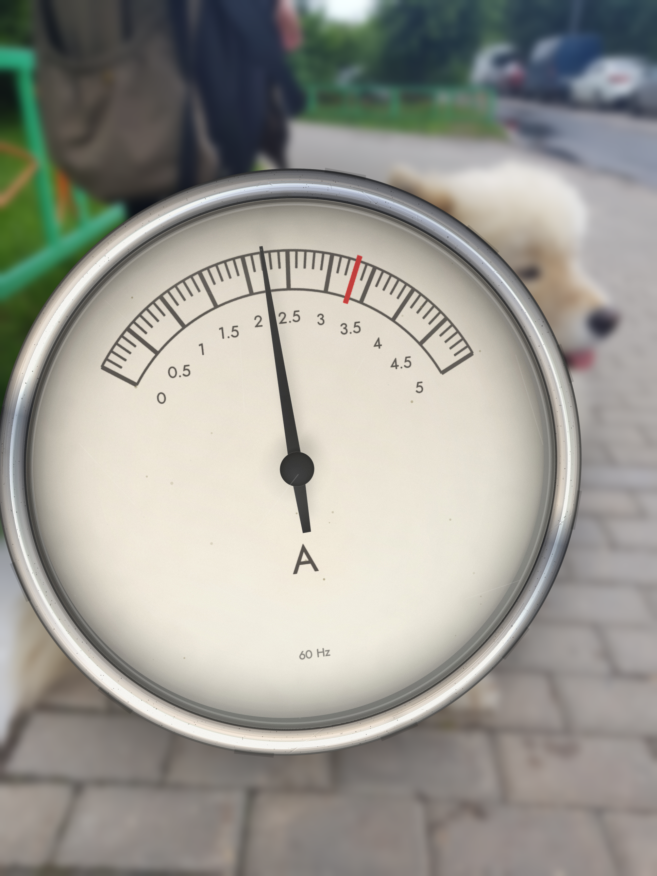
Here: 2.2 (A)
